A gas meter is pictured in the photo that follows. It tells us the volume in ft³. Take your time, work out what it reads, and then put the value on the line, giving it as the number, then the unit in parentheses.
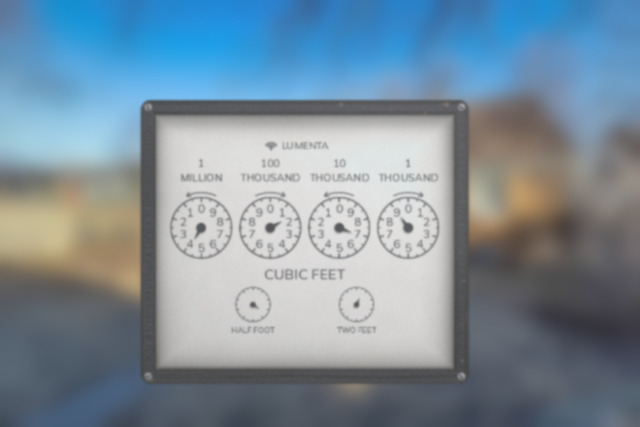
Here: 416900 (ft³)
